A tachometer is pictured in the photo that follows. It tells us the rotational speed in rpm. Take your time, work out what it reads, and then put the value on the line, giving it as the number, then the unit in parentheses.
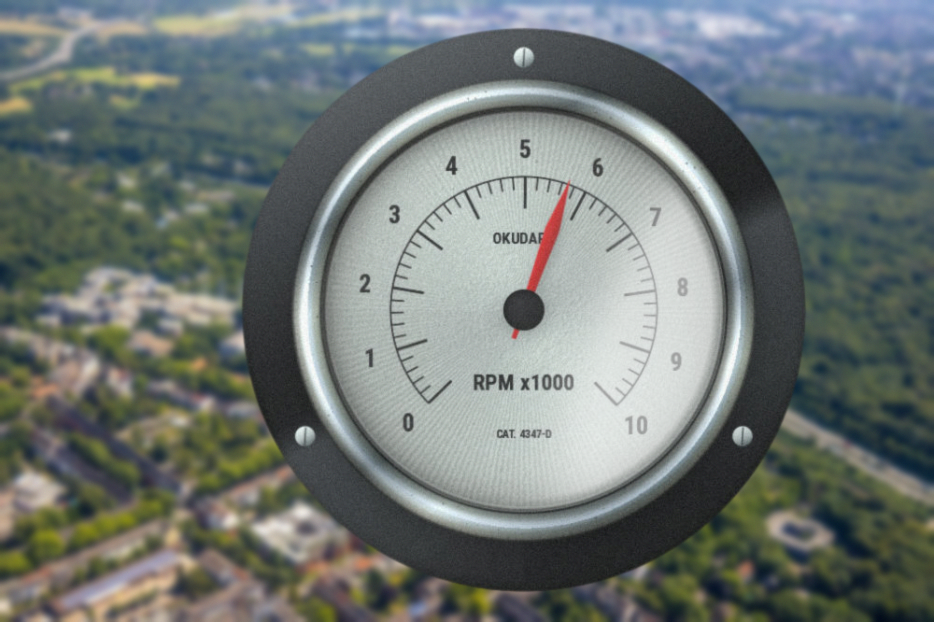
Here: 5700 (rpm)
